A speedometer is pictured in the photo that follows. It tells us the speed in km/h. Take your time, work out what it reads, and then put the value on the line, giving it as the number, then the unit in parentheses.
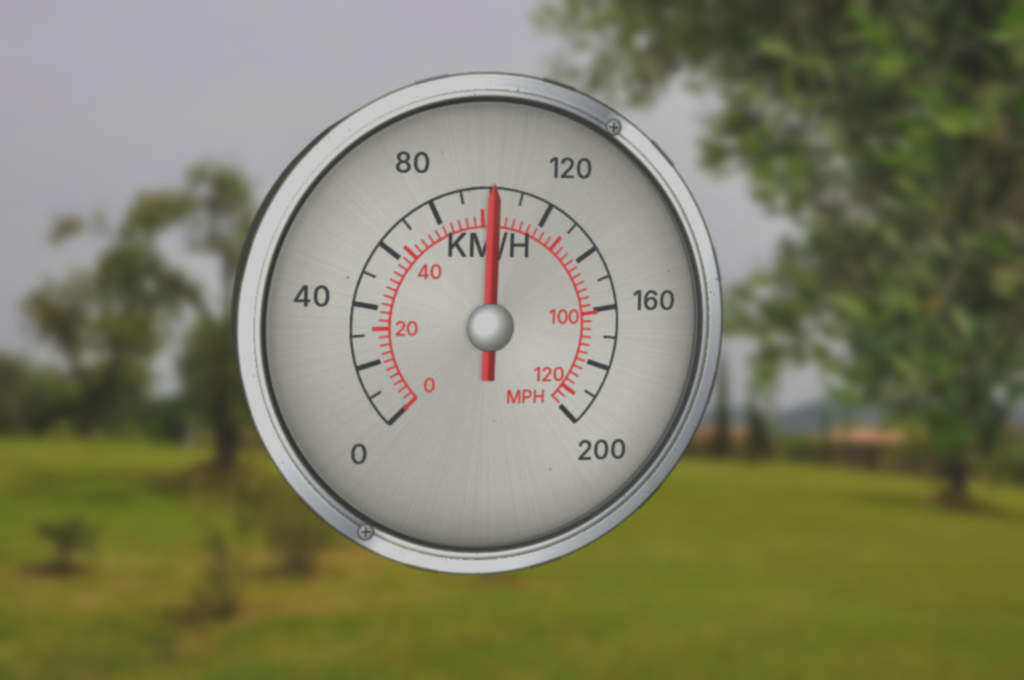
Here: 100 (km/h)
